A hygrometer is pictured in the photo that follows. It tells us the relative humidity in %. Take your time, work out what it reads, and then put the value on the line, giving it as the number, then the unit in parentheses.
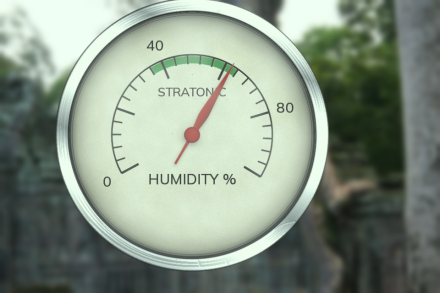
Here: 62 (%)
